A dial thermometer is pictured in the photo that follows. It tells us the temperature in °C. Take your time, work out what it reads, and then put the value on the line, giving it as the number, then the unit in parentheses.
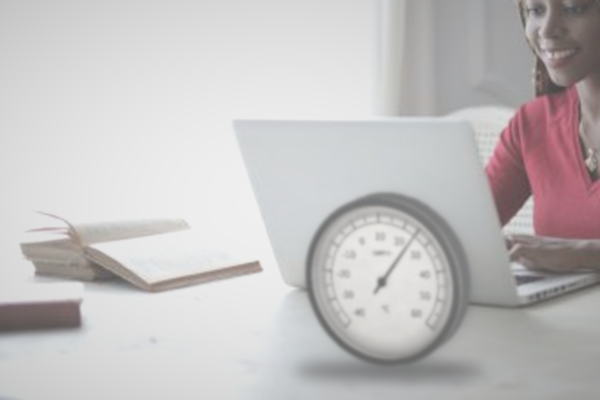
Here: 25 (°C)
